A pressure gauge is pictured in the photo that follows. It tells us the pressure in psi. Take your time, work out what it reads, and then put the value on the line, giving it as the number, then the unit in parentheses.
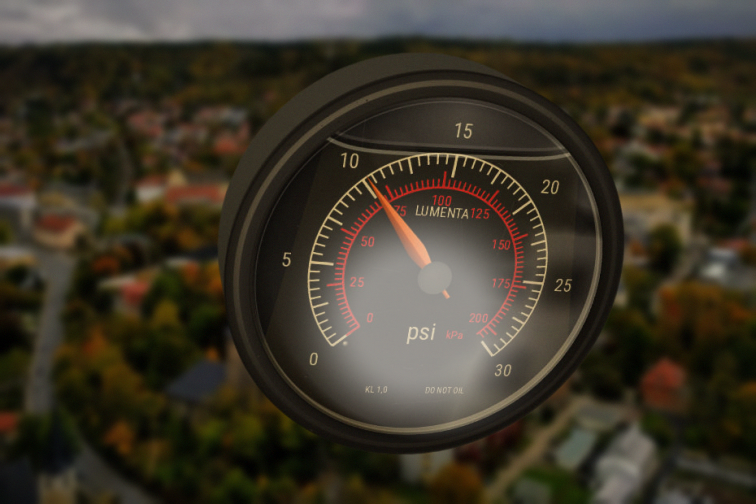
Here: 10.25 (psi)
